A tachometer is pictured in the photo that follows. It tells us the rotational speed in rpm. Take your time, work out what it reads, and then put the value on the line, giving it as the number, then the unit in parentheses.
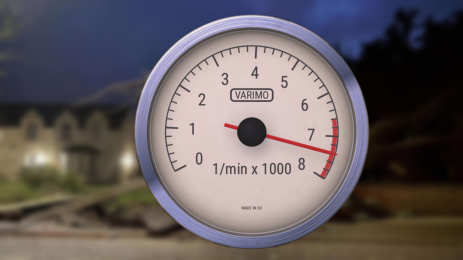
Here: 7400 (rpm)
